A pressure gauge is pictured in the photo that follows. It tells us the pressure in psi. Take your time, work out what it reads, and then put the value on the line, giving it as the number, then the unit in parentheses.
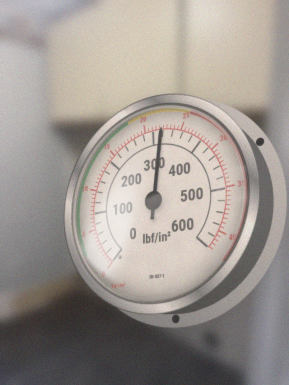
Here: 320 (psi)
